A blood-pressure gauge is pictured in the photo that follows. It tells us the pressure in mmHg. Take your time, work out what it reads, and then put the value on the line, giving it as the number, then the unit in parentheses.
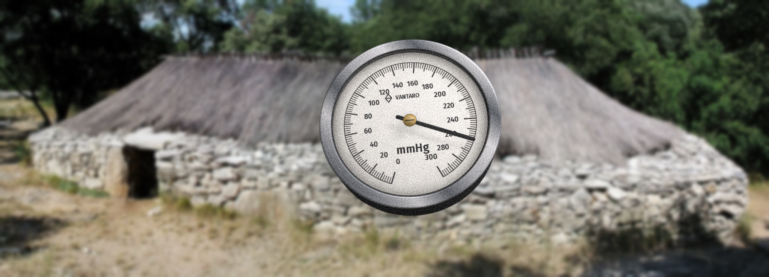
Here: 260 (mmHg)
